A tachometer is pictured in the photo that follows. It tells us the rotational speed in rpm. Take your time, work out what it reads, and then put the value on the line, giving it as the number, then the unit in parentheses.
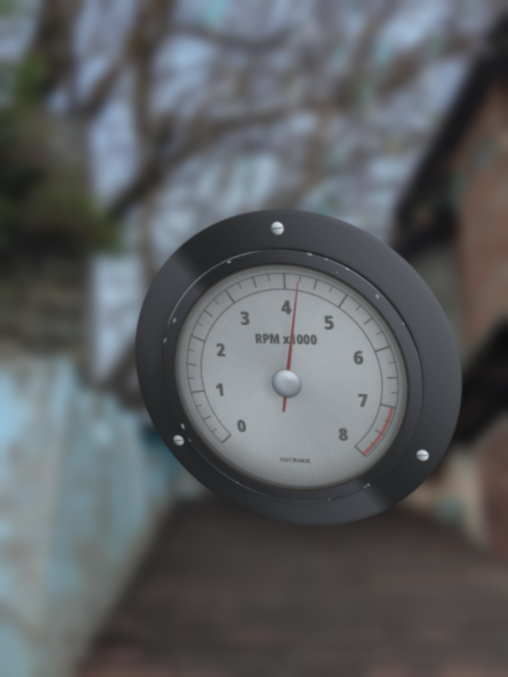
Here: 4250 (rpm)
